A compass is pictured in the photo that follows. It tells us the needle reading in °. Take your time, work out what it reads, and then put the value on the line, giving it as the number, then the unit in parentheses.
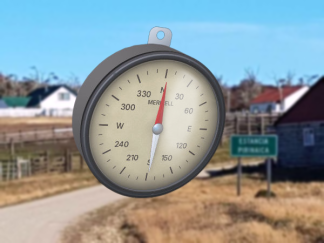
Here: 0 (°)
